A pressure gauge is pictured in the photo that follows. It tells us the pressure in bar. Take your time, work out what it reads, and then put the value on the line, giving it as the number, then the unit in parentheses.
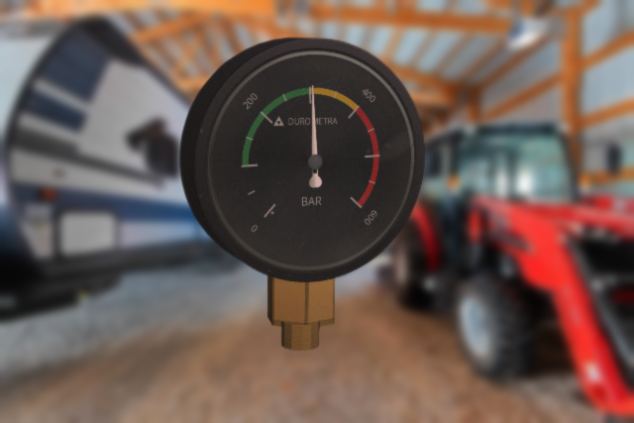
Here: 300 (bar)
